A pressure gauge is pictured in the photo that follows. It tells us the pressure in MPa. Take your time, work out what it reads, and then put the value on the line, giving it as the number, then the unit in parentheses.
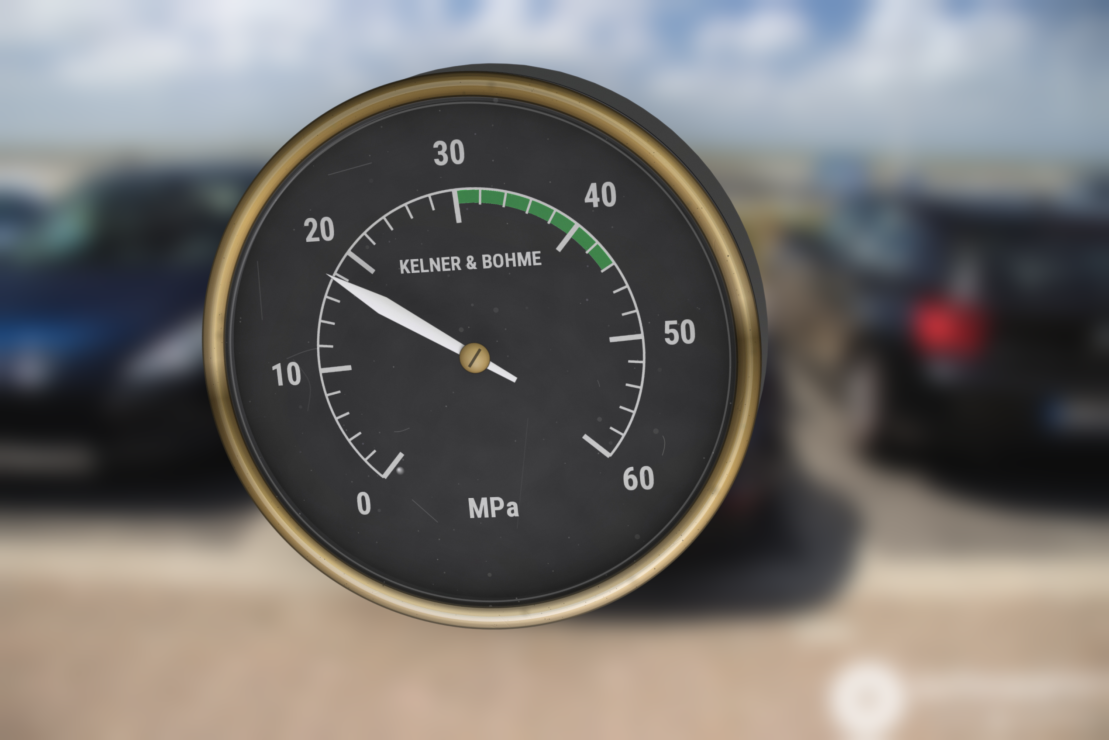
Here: 18 (MPa)
